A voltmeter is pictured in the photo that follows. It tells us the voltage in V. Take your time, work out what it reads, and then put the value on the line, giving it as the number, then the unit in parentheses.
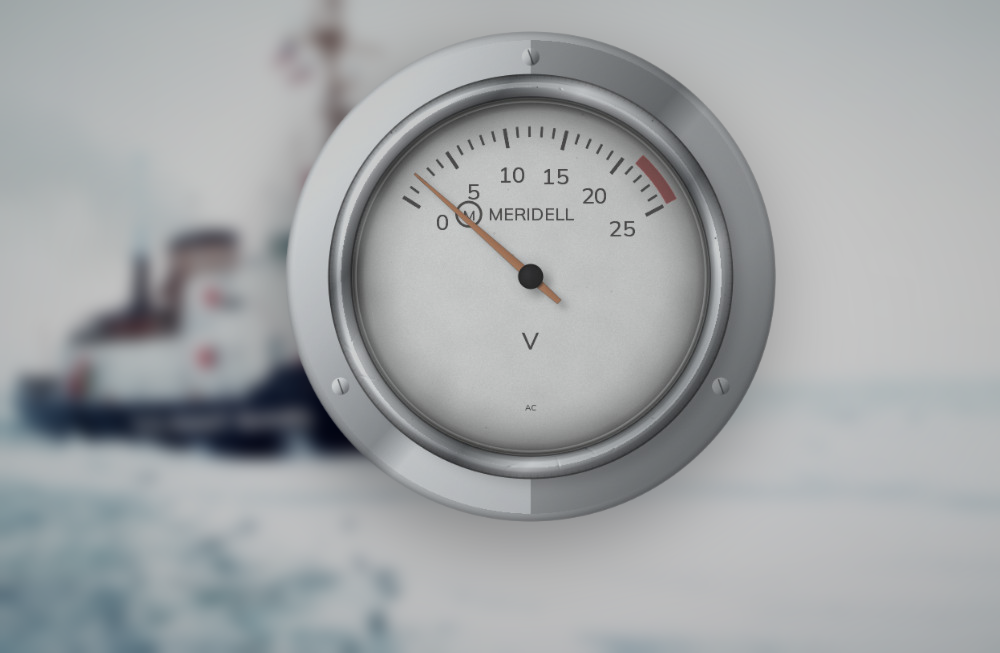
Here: 2 (V)
